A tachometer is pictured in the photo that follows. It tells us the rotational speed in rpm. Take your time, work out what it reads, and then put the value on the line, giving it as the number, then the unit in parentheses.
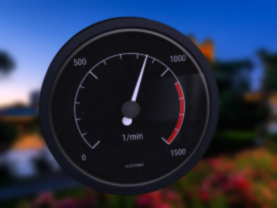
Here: 850 (rpm)
